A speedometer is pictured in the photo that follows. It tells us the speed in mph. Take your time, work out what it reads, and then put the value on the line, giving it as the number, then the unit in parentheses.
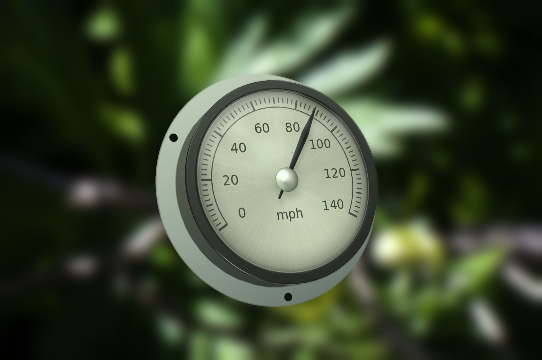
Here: 88 (mph)
